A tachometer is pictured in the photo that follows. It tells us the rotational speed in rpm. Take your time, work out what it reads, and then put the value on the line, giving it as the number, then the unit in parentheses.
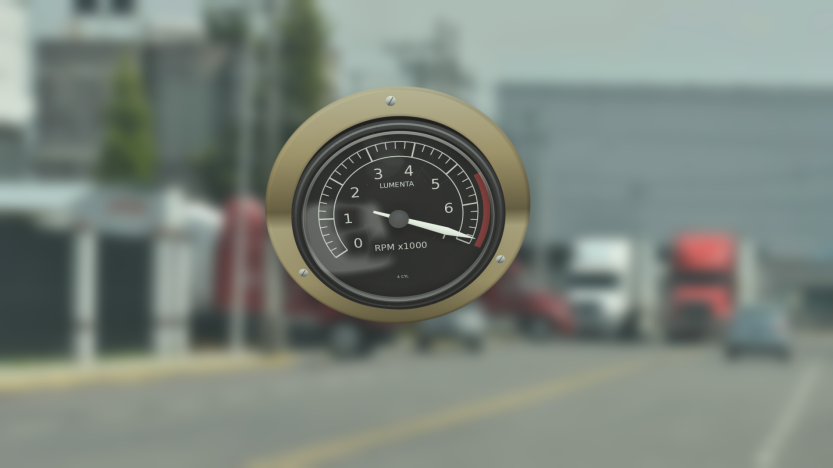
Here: 6800 (rpm)
